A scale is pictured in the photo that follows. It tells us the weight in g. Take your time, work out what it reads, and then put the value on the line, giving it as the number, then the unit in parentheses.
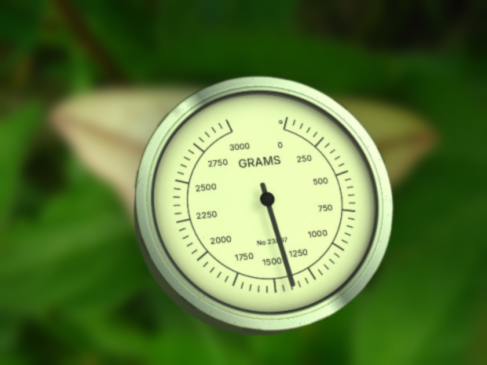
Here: 1400 (g)
